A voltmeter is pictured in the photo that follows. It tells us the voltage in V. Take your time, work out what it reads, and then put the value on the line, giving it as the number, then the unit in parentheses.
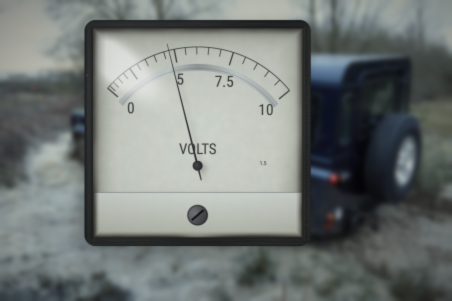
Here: 4.75 (V)
